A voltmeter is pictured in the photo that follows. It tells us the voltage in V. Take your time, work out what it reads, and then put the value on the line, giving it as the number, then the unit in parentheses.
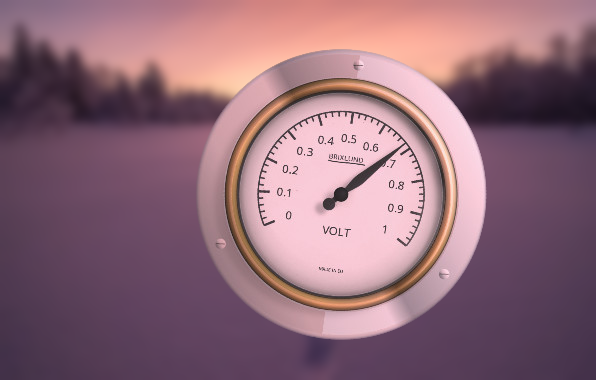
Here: 0.68 (V)
